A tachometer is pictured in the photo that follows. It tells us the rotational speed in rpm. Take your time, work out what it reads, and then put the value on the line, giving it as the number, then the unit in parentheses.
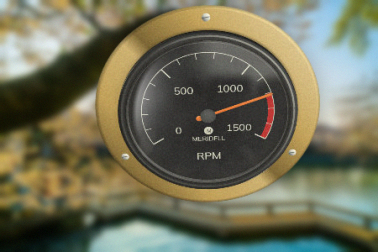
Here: 1200 (rpm)
